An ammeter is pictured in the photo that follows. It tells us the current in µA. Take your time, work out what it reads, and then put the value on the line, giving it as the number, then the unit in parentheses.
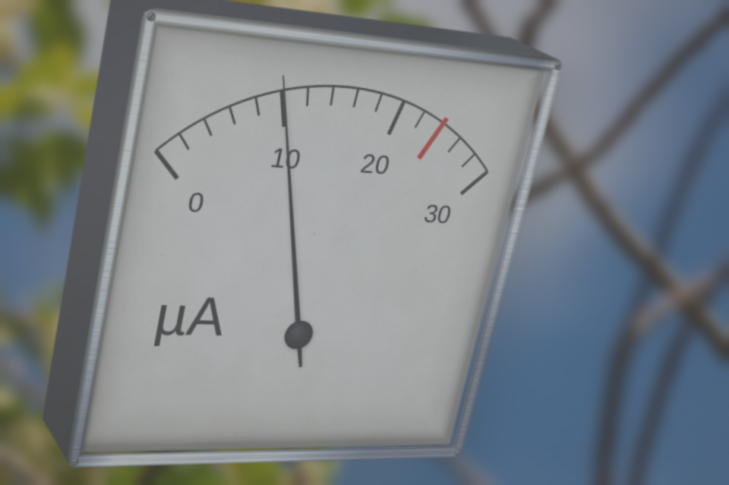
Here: 10 (µA)
